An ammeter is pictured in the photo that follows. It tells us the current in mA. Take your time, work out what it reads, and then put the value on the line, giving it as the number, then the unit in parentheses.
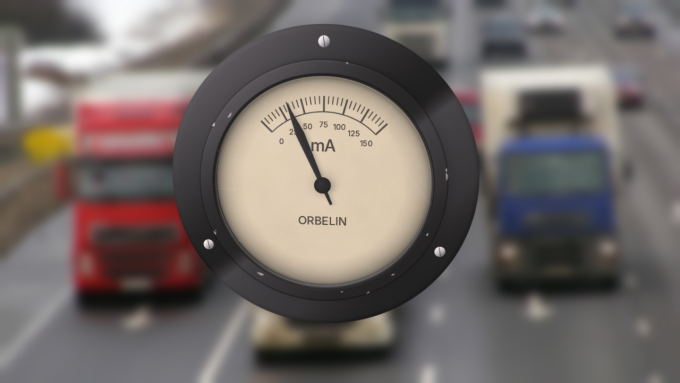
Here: 35 (mA)
